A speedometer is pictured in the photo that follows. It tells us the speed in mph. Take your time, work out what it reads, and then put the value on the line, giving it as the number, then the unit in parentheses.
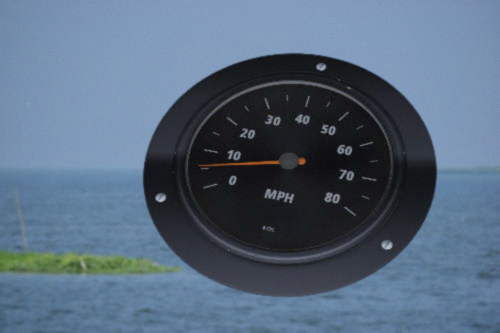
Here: 5 (mph)
